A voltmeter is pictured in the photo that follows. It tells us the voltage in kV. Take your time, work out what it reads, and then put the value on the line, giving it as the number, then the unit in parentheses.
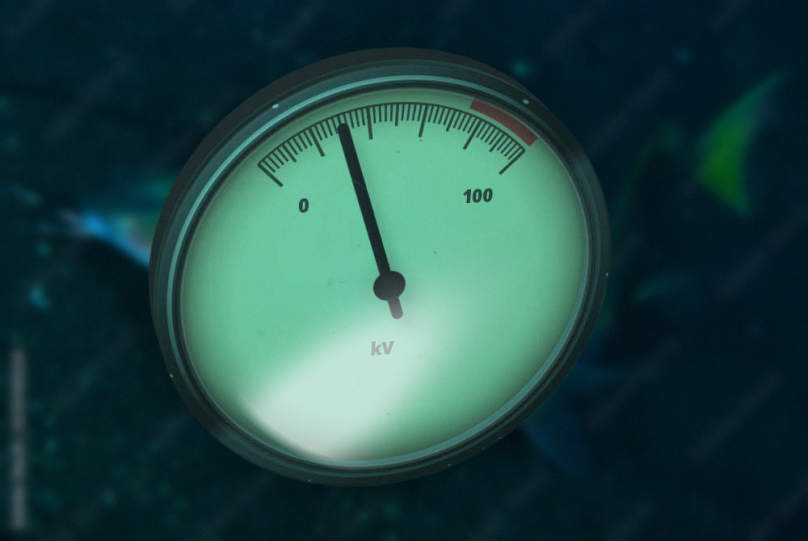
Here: 30 (kV)
